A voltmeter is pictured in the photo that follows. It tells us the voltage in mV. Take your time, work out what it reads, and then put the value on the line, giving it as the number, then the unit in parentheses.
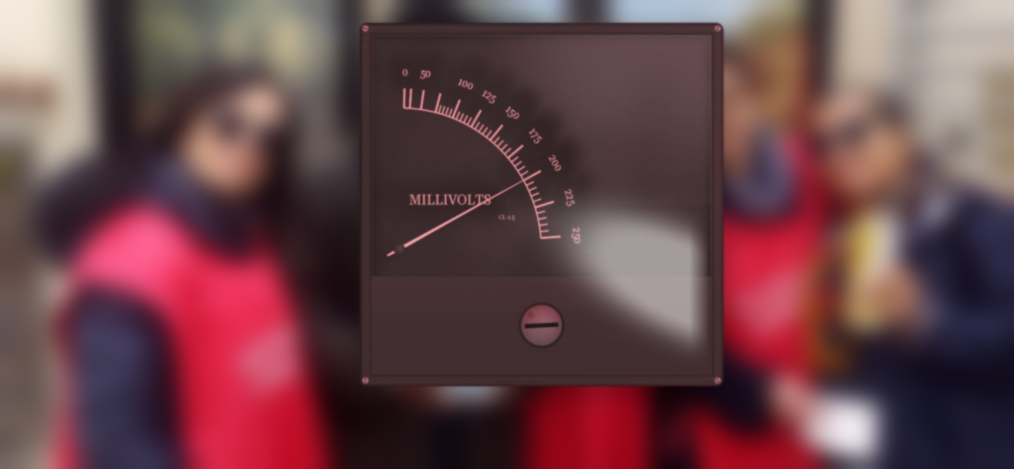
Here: 200 (mV)
